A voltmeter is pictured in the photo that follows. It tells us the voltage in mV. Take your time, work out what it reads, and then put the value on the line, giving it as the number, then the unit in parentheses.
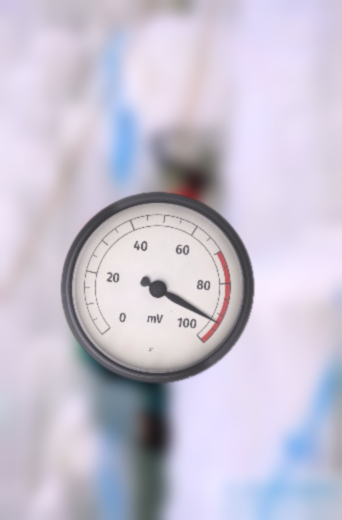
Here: 92.5 (mV)
